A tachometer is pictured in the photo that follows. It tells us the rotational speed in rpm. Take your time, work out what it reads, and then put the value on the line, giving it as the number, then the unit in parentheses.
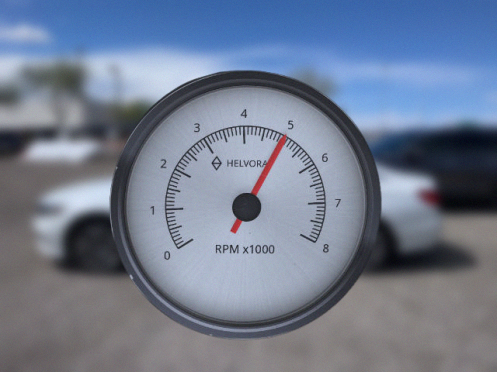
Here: 5000 (rpm)
